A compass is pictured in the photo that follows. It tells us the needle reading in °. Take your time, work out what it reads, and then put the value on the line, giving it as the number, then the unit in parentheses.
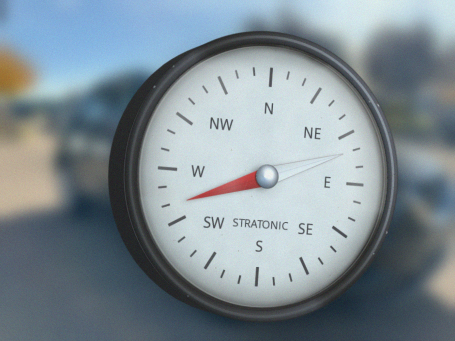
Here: 250 (°)
